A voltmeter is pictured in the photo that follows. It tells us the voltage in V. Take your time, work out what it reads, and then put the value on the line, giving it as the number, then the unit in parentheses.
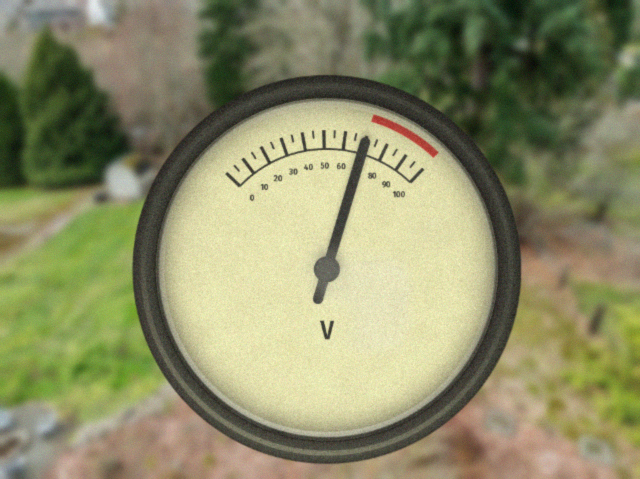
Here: 70 (V)
